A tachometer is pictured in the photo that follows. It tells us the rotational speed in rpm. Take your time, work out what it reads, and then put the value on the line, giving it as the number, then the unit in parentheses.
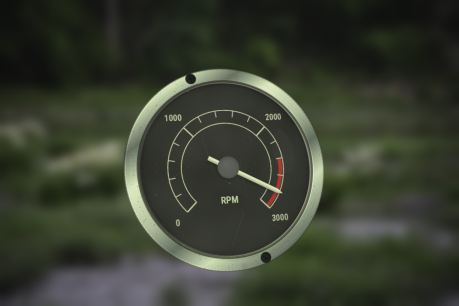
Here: 2800 (rpm)
